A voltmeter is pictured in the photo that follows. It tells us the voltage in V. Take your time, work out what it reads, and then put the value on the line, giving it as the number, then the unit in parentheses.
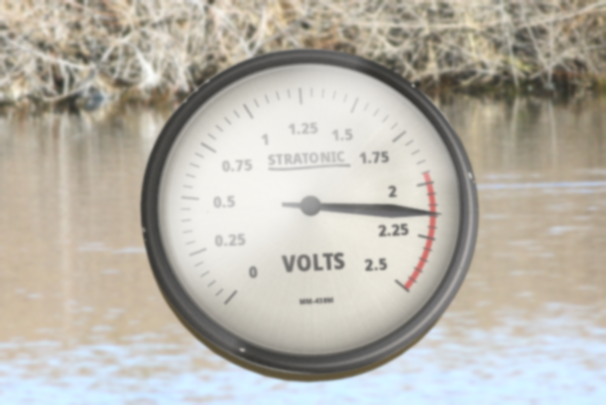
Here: 2.15 (V)
